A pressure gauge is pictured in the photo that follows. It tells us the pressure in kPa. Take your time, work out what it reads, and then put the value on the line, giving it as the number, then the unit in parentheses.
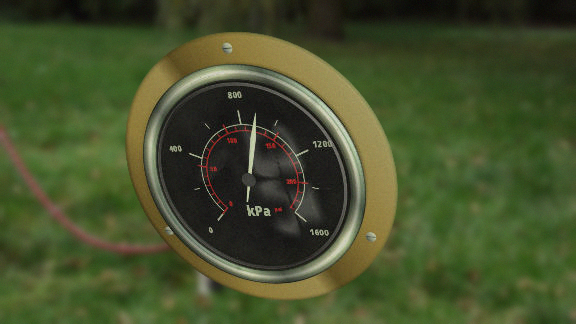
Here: 900 (kPa)
